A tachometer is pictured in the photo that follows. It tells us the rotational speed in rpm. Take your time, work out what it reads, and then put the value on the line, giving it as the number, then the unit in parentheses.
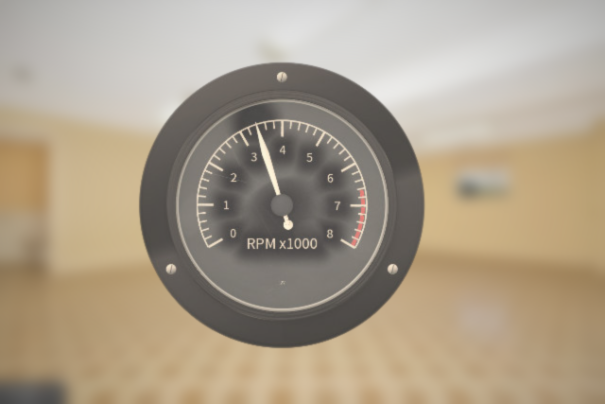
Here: 3400 (rpm)
